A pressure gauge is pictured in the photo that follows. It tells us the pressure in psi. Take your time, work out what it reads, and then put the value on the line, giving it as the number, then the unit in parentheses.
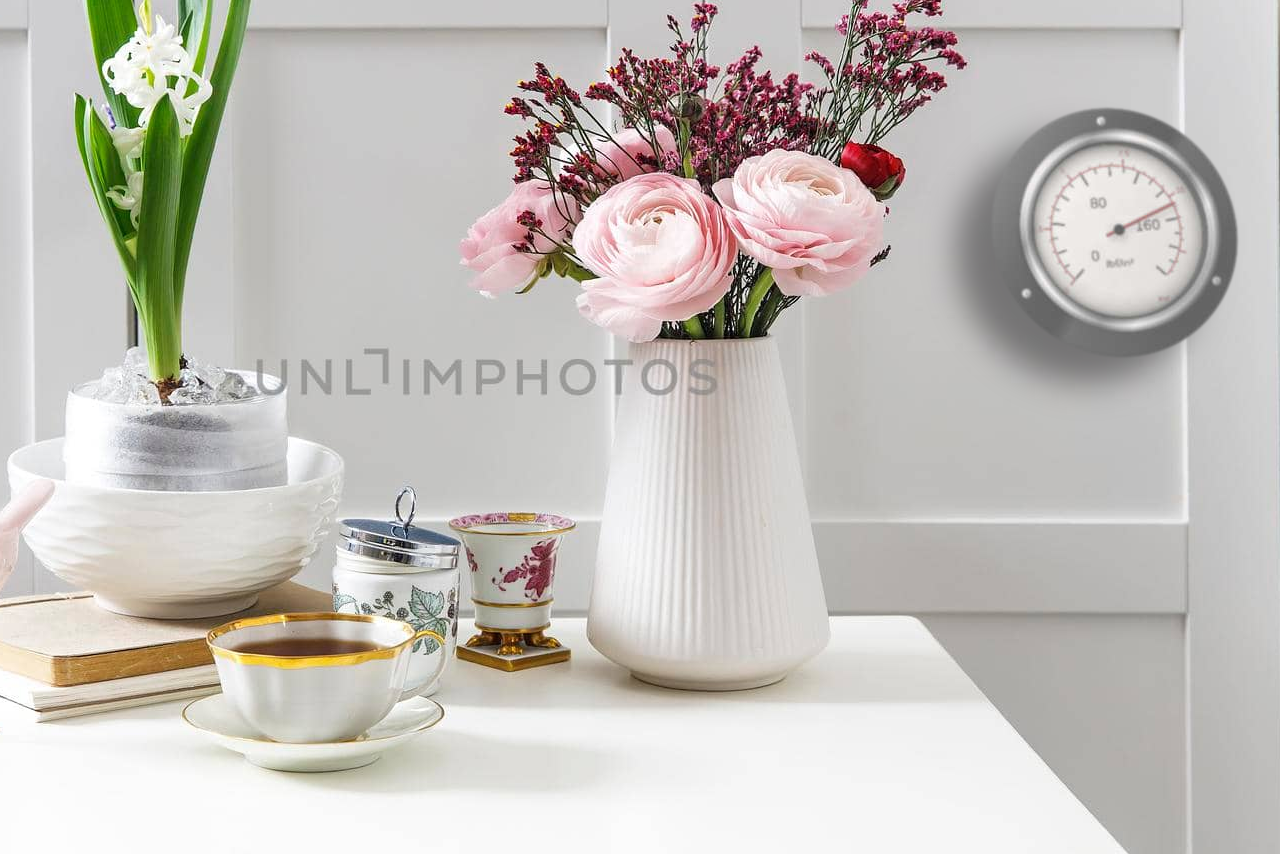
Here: 150 (psi)
